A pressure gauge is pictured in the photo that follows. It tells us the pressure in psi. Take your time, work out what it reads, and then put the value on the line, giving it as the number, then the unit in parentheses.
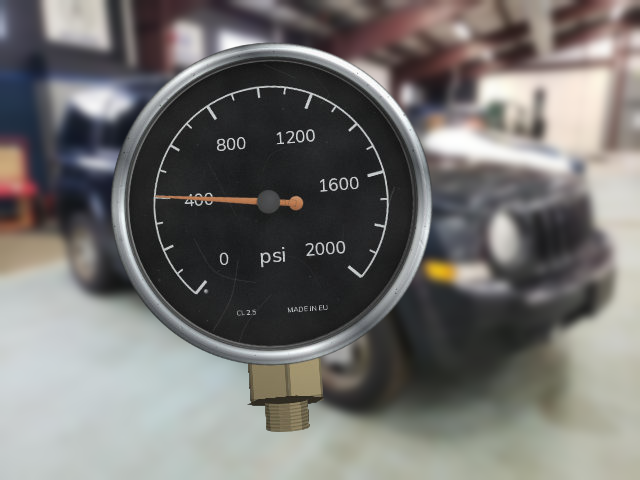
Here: 400 (psi)
